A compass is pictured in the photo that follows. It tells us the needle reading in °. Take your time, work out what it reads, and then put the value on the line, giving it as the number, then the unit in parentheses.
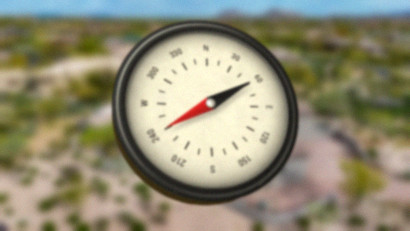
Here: 240 (°)
